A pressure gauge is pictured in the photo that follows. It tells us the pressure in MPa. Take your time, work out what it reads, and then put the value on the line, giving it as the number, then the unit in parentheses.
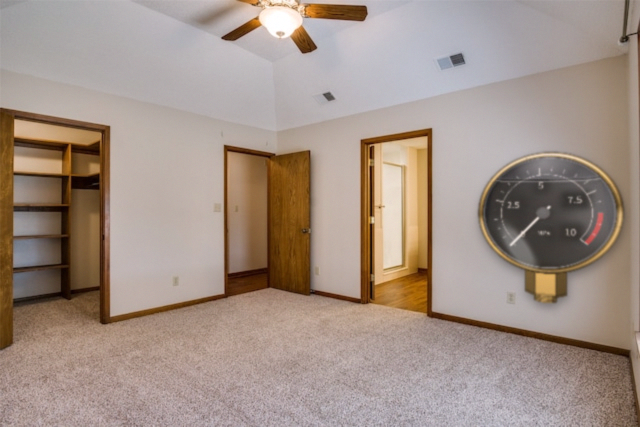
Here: 0 (MPa)
